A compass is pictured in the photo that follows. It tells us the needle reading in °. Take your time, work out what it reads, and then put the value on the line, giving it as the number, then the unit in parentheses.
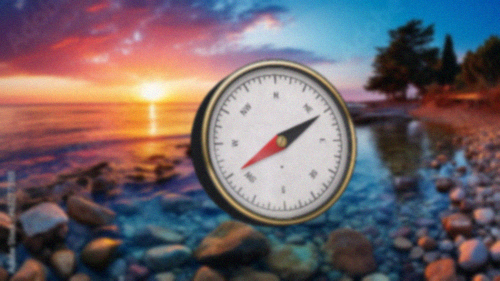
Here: 240 (°)
